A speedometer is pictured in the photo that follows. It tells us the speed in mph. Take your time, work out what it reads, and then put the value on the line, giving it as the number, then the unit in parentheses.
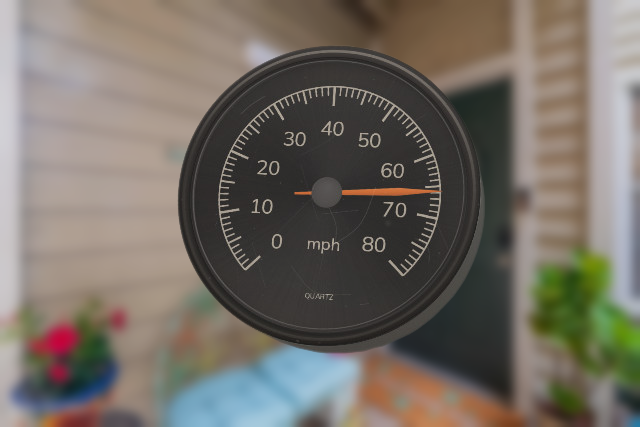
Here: 66 (mph)
